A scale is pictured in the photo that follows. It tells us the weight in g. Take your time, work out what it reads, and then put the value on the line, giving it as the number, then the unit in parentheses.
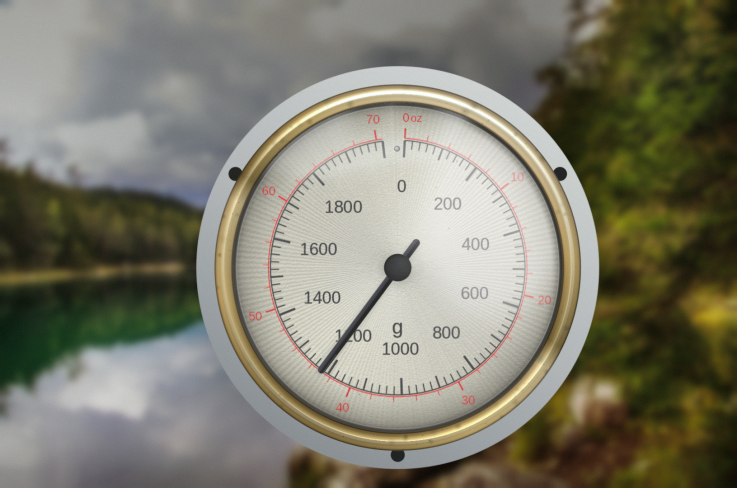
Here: 1220 (g)
